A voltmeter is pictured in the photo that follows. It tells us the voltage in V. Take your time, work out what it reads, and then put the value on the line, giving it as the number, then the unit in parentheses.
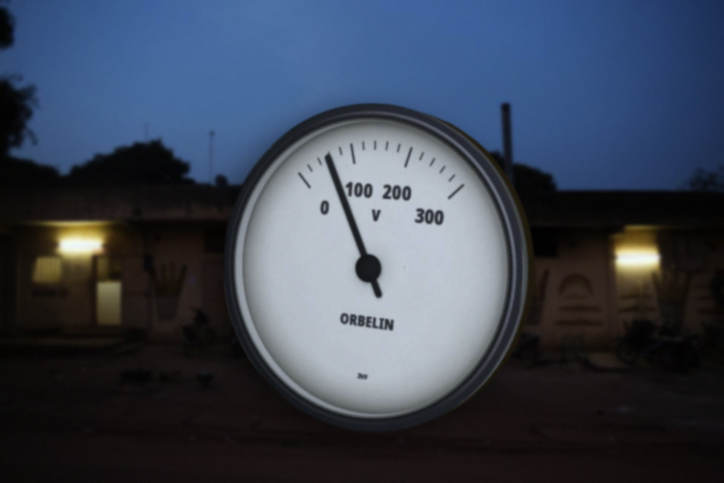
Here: 60 (V)
